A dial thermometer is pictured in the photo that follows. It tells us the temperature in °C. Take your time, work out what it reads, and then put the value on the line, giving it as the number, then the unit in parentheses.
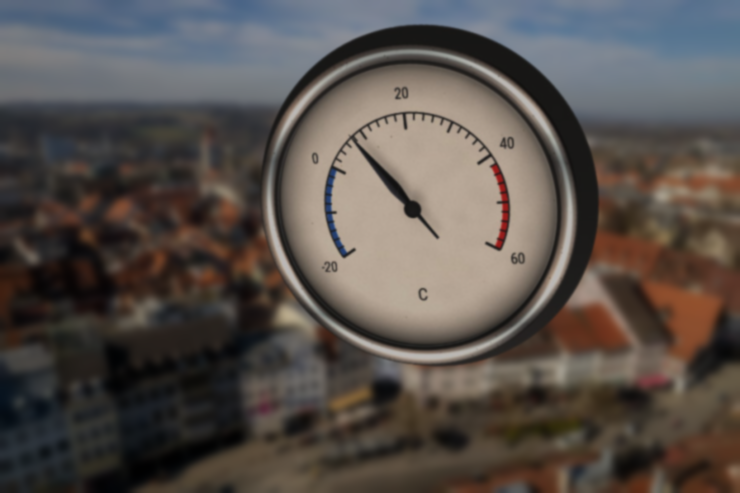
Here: 8 (°C)
